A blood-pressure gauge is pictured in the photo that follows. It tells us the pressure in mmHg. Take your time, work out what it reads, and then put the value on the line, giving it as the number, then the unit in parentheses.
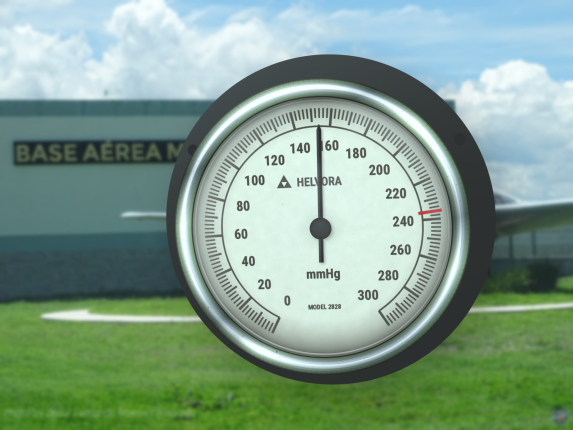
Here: 154 (mmHg)
